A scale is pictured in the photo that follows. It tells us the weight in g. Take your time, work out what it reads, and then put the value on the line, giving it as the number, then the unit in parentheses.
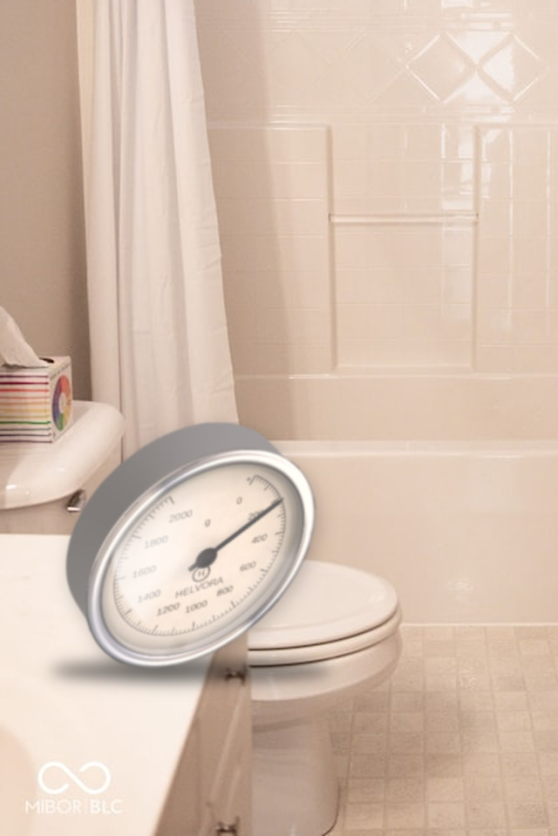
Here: 200 (g)
